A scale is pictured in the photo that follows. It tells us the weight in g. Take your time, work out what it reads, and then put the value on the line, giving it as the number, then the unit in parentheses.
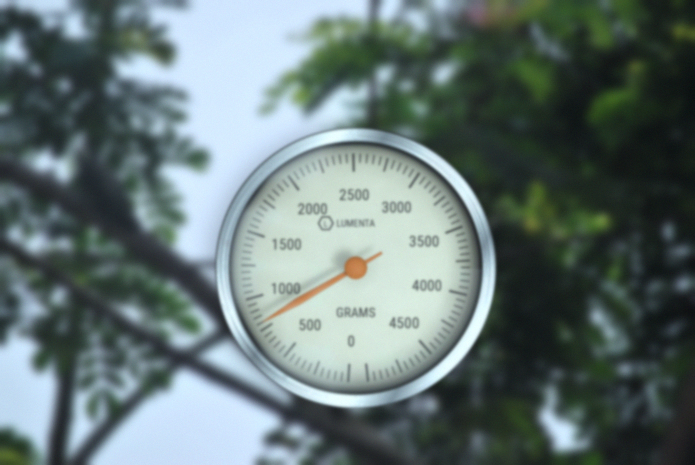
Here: 800 (g)
